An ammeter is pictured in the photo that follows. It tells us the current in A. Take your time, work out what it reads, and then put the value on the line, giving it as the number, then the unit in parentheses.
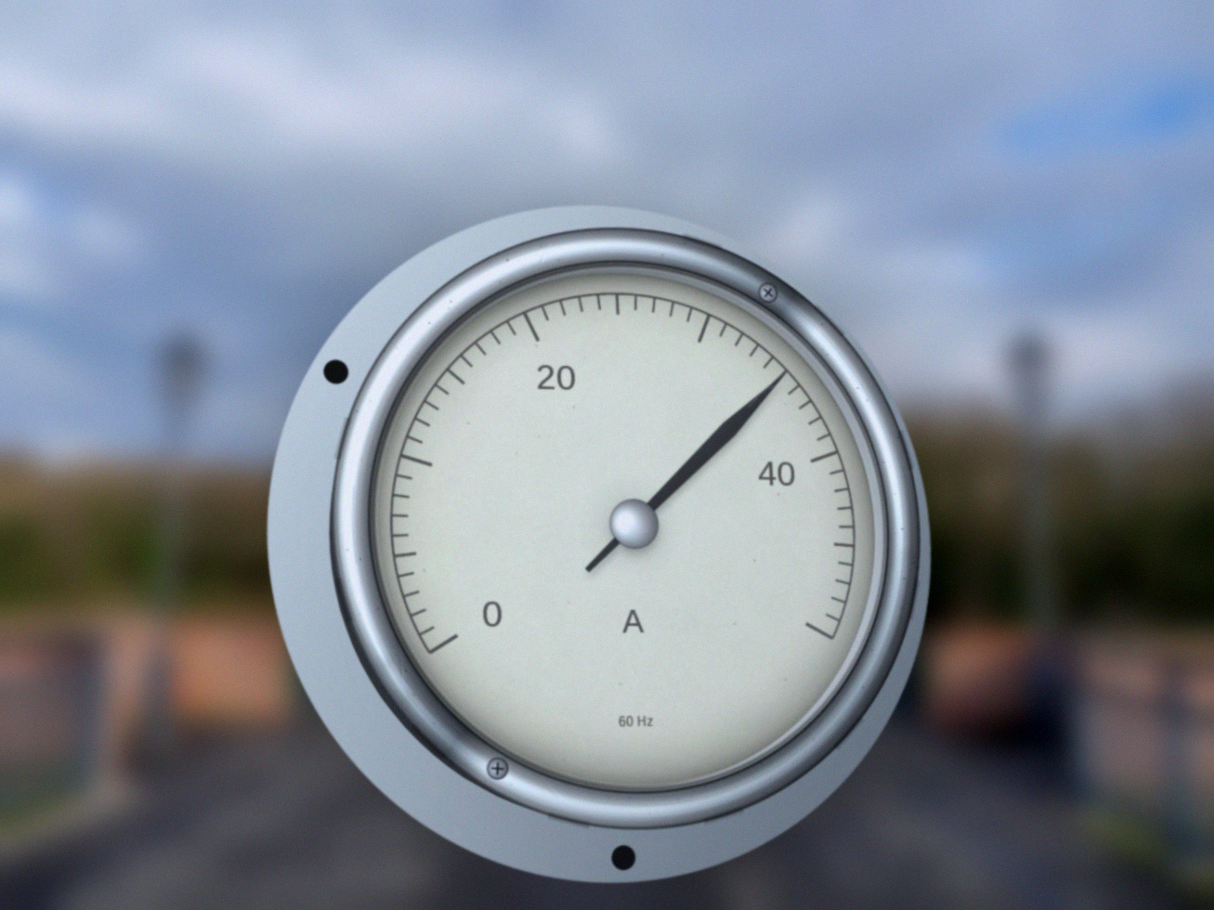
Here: 35 (A)
